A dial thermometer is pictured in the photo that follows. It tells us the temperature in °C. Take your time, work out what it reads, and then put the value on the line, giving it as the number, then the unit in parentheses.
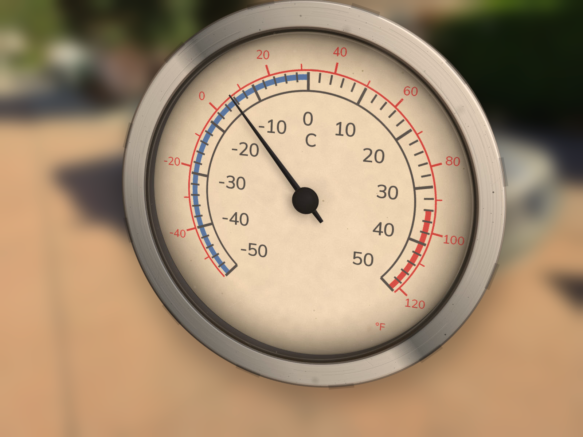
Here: -14 (°C)
